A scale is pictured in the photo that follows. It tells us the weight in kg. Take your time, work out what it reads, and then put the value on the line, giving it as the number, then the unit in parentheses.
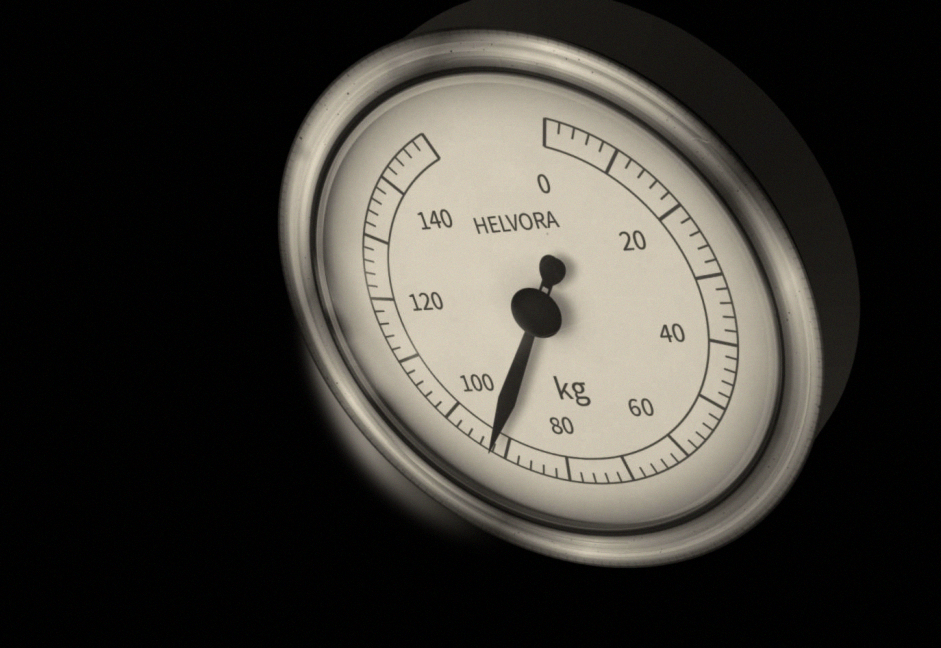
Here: 92 (kg)
